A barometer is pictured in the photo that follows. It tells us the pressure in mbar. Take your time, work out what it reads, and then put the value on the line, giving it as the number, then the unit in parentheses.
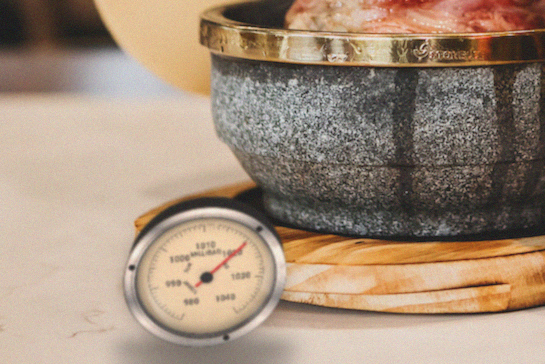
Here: 1020 (mbar)
